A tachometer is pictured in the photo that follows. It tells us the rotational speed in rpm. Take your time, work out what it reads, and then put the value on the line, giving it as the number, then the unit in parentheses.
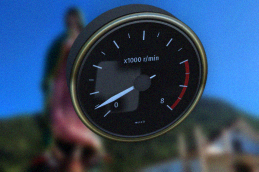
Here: 500 (rpm)
